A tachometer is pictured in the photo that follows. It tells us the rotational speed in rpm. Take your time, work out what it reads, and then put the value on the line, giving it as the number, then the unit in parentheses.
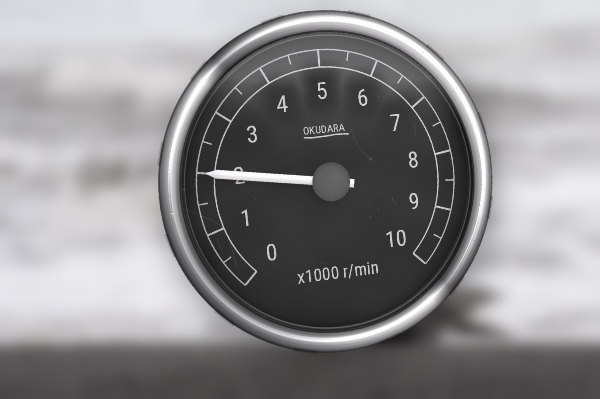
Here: 2000 (rpm)
